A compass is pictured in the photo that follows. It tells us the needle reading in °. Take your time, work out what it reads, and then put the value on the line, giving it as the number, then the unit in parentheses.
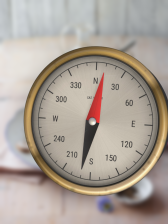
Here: 10 (°)
